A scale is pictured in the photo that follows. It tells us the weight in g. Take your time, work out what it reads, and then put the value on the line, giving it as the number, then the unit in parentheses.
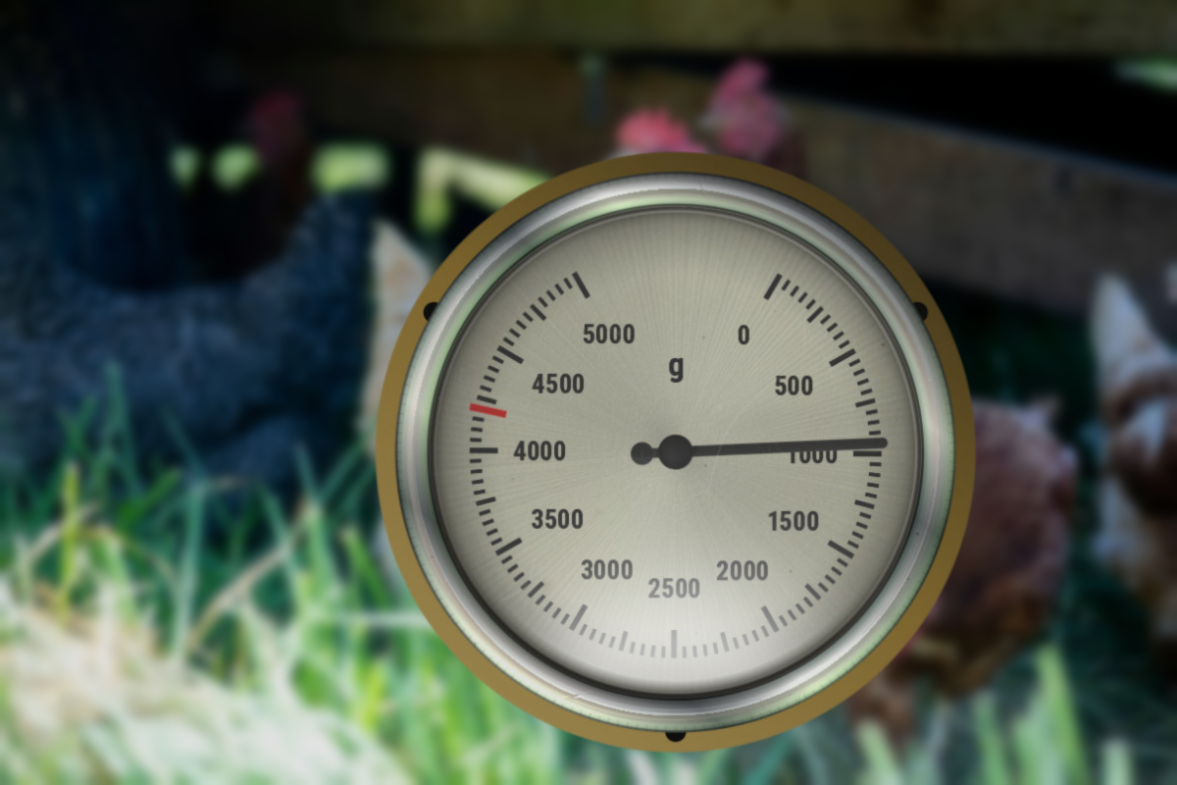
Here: 950 (g)
